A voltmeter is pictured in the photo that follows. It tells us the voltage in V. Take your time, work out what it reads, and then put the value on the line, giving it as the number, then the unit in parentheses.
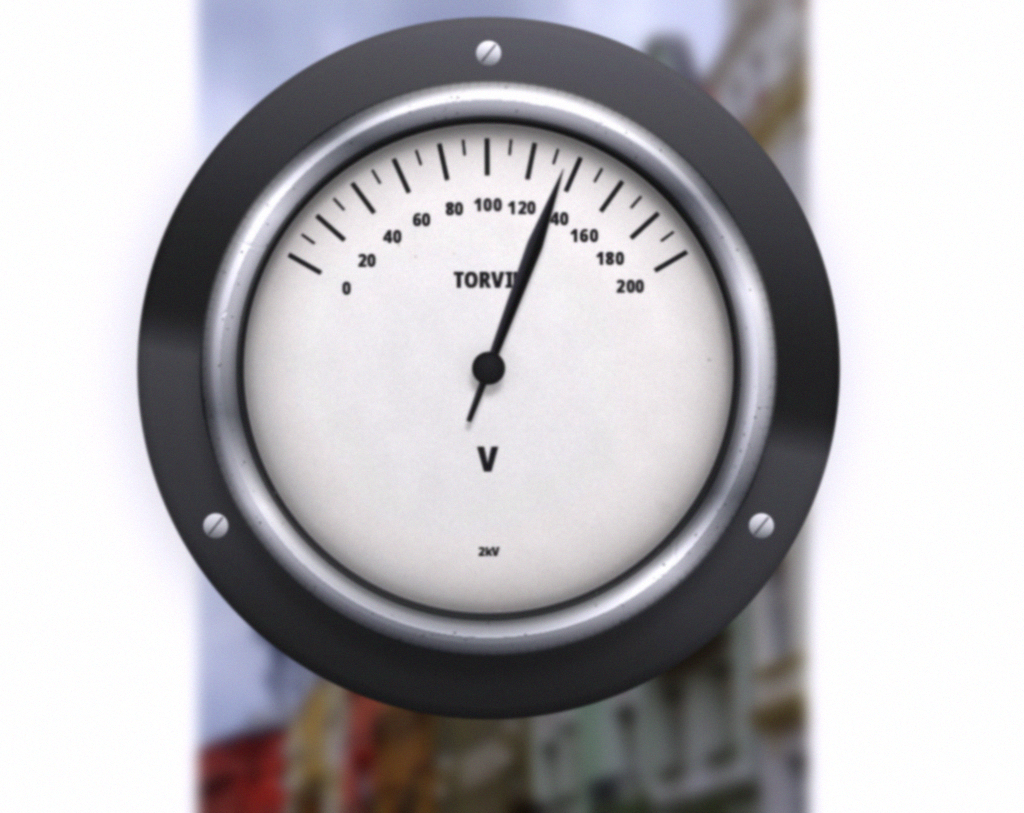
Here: 135 (V)
